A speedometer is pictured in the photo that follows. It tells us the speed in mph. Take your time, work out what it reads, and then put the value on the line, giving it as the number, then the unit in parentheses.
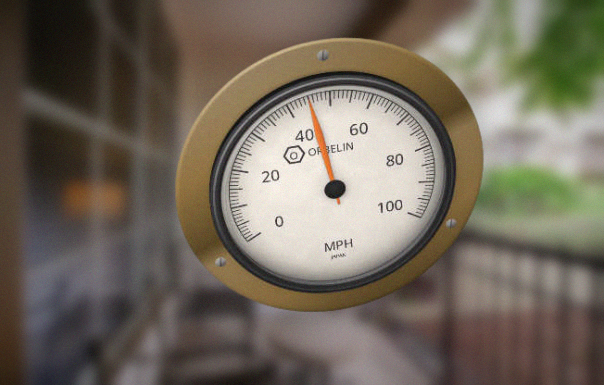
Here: 45 (mph)
